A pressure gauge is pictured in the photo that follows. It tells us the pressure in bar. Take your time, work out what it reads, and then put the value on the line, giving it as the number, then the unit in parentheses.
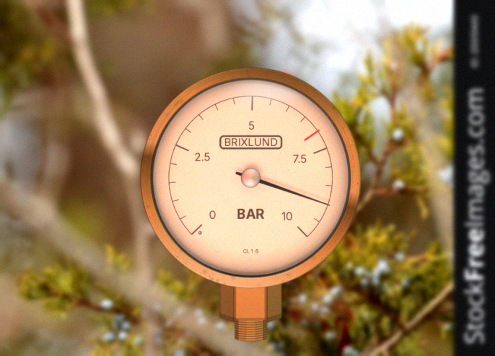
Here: 9 (bar)
